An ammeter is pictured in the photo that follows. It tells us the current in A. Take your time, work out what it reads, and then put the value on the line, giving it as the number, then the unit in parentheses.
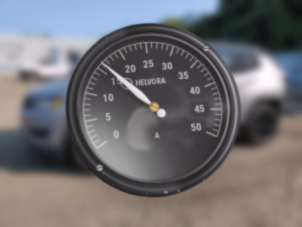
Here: 16 (A)
